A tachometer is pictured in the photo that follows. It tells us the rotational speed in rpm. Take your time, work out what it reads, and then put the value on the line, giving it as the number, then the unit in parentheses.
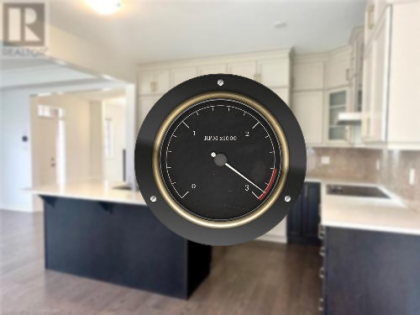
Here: 2900 (rpm)
